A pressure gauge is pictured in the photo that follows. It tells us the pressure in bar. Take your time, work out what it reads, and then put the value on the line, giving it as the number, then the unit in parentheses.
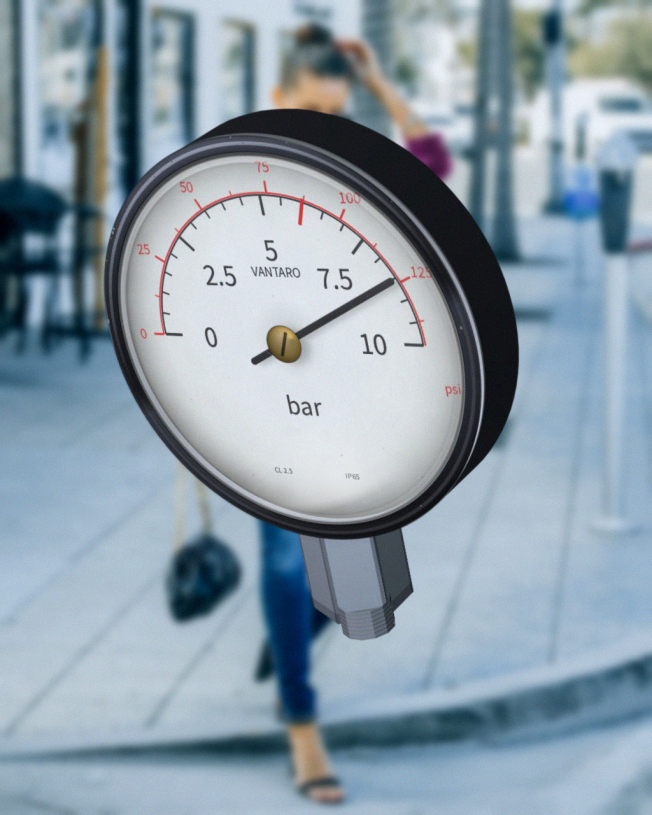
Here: 8.5 (bar)
